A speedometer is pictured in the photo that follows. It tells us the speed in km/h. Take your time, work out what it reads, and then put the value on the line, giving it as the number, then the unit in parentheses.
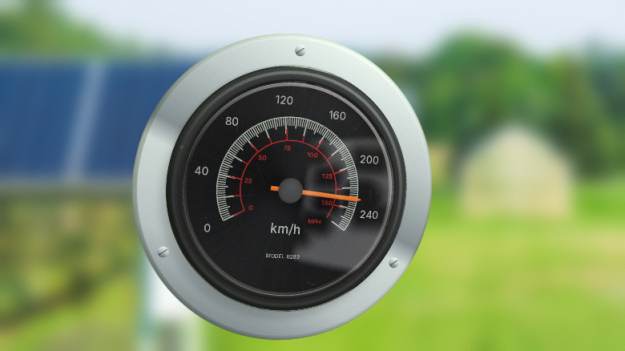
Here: 230 (km/h)
